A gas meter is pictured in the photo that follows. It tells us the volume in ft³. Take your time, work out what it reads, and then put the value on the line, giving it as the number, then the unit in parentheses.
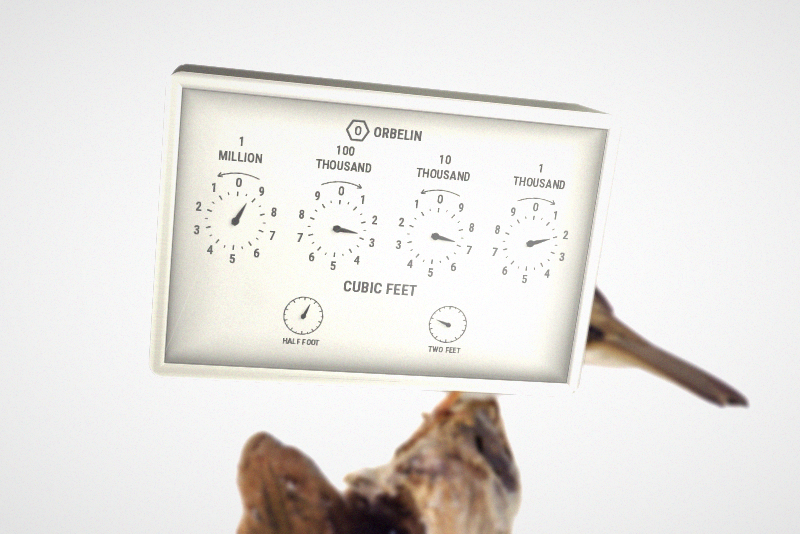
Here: 927200 (ft³)
